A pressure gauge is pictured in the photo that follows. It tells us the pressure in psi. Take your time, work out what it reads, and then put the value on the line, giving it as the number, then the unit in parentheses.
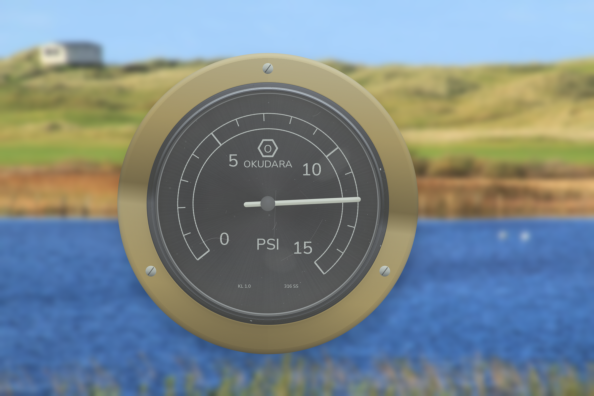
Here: 12 (psi)
